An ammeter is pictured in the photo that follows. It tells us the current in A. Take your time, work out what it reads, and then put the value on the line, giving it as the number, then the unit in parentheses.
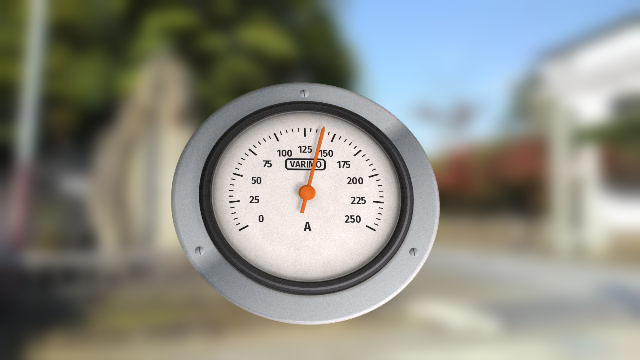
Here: 140 (A)
